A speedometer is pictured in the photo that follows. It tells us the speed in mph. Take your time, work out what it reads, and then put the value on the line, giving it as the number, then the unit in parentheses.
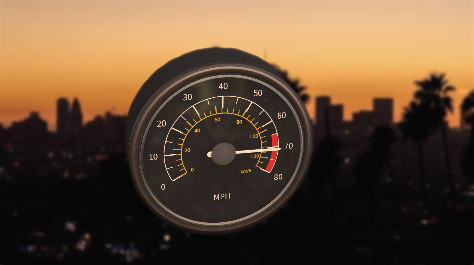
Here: 70 (mph)
